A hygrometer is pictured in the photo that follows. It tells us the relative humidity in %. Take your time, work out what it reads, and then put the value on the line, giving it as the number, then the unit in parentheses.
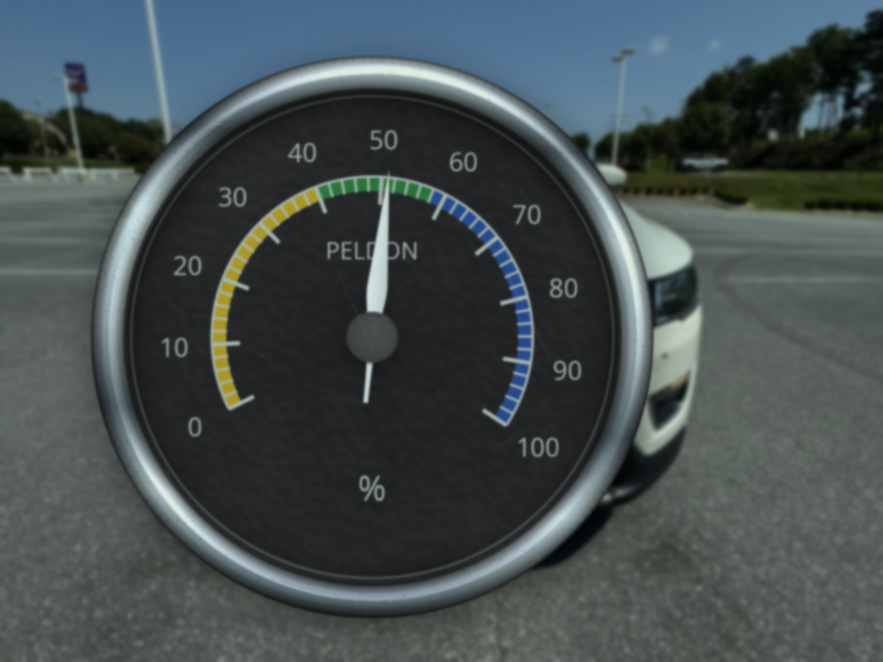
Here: 51 (%)
